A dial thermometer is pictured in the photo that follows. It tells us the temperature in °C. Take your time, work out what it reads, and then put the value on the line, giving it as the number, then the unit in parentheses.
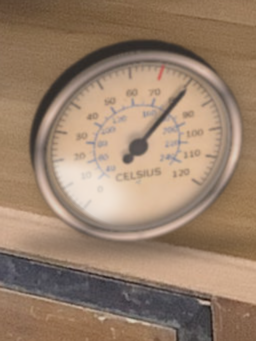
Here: 80 (°C)
